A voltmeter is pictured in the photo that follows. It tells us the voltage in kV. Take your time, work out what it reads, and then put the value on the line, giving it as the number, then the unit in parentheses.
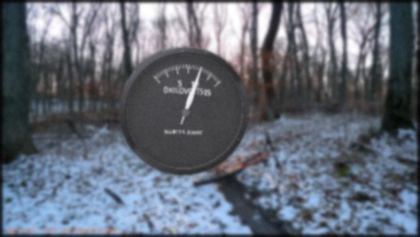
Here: 10 (kV)
